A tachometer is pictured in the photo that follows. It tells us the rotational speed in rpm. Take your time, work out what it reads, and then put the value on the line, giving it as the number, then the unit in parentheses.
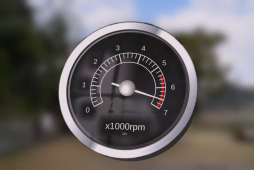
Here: 6600 (rpm)
